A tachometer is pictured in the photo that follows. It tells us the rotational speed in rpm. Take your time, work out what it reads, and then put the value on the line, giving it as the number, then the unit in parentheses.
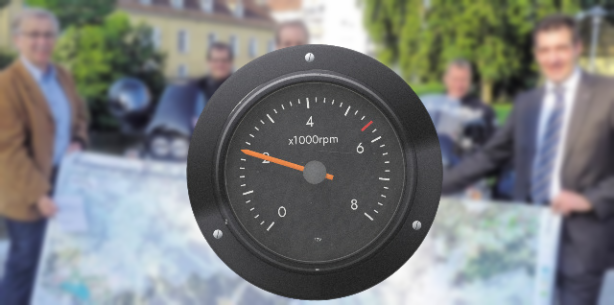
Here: 2000 (rpm)
